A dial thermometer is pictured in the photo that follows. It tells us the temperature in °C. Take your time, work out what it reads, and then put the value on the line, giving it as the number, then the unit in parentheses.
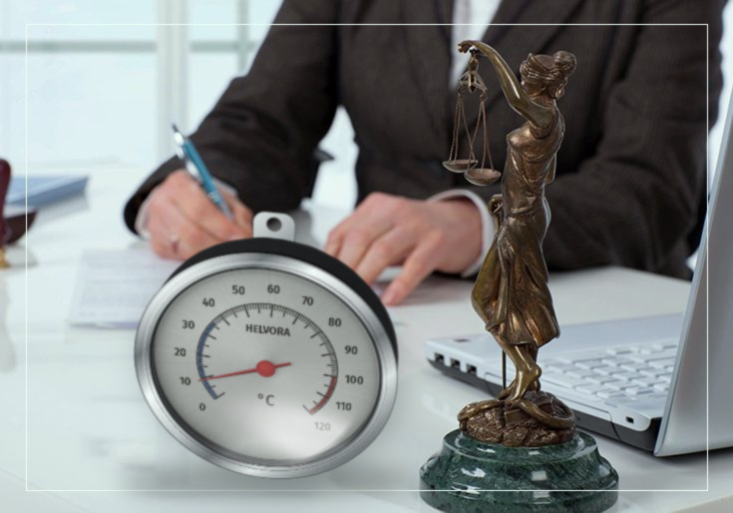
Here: 10 (°C)
